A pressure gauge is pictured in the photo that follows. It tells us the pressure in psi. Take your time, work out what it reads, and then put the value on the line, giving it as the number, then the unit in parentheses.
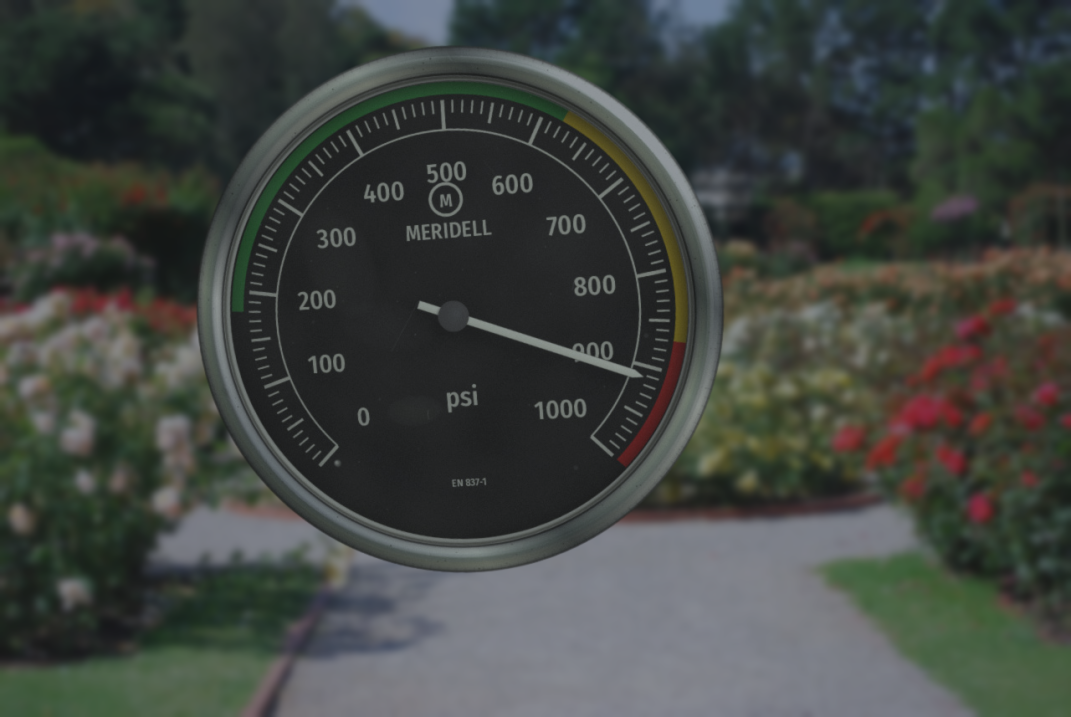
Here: 910 (psi)
